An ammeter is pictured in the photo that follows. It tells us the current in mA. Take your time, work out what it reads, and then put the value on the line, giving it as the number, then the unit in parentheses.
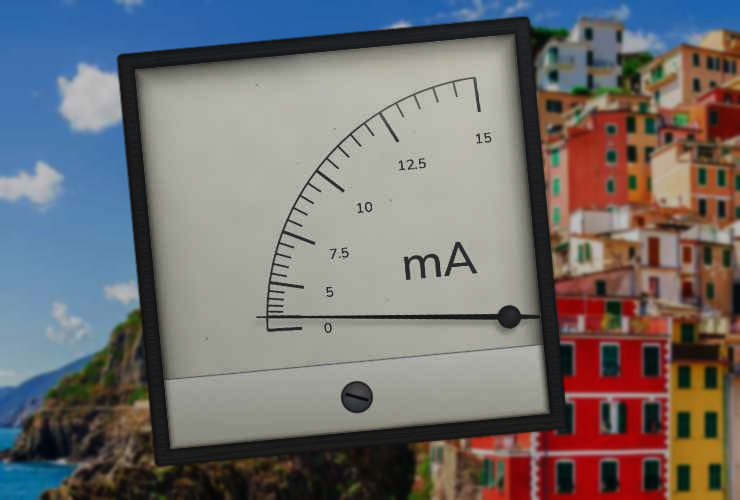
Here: 2.5 (mA)
